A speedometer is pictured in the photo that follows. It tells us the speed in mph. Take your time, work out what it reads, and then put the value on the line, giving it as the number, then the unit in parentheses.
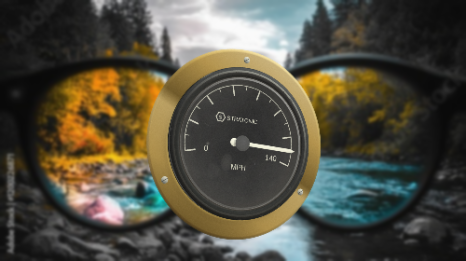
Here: 130 (mph)
